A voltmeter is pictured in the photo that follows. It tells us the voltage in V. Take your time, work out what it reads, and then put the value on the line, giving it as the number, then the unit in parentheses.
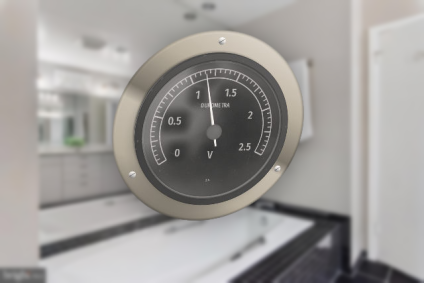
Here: 1.15 (V)
